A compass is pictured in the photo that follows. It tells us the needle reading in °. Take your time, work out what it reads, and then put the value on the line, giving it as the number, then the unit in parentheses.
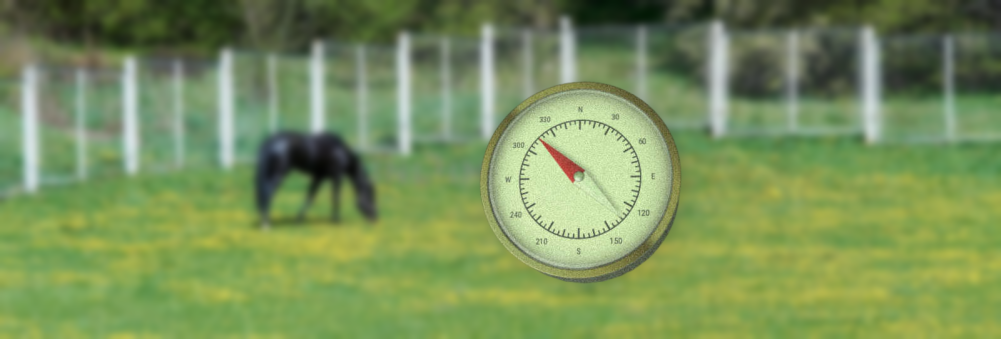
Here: 315 (°)
